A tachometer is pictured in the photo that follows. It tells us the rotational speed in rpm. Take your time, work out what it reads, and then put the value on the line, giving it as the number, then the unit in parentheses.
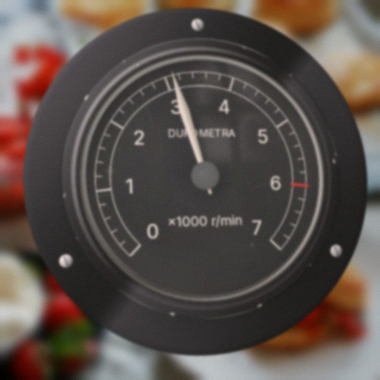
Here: 3100 (rpm)
